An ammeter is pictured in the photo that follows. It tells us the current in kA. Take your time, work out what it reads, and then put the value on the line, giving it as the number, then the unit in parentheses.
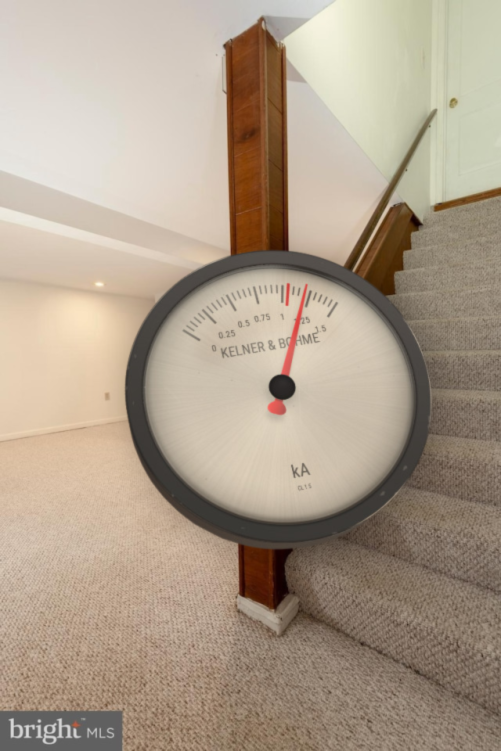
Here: 1.2 (kA)
